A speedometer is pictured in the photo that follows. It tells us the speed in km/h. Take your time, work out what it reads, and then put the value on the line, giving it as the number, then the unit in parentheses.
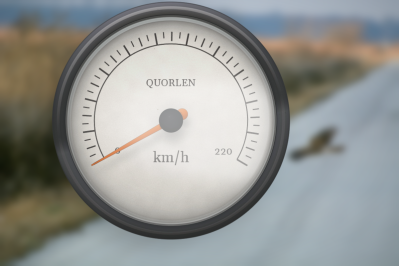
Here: 0 (km/h)
